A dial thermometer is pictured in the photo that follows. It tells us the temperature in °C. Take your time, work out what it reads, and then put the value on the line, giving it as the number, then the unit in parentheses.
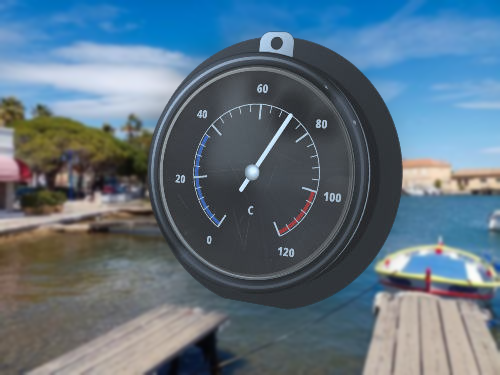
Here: 72 (°C)
